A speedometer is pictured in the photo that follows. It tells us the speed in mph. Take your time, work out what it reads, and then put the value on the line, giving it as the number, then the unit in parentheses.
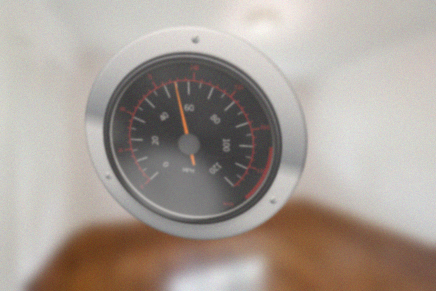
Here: 55 (mph)
